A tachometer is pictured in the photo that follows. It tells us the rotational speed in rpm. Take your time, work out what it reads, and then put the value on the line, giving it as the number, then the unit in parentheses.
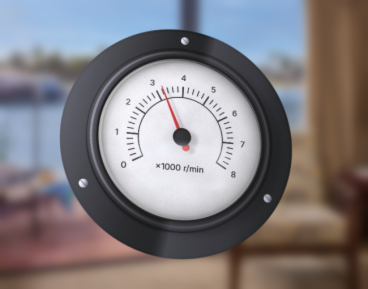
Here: 3200 (rpm)
